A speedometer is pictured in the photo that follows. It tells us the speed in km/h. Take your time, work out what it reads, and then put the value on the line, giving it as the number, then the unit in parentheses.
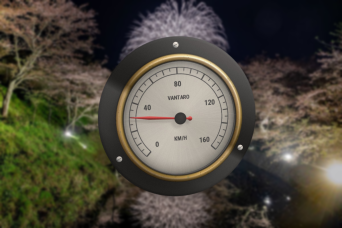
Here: 30 (km/h)
